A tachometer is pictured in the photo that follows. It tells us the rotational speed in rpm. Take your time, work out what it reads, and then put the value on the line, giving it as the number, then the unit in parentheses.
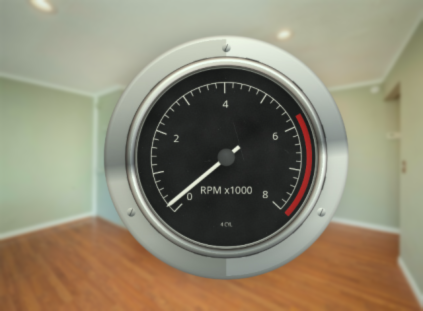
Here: 200 (rpm)
